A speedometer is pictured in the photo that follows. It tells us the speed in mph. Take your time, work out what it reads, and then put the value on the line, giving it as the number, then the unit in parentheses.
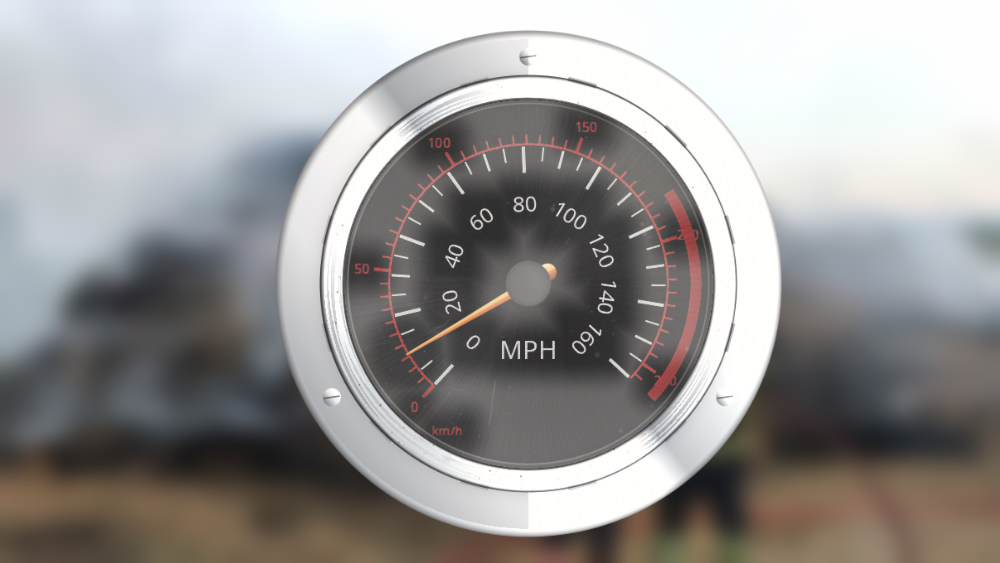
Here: 10 (mph)
